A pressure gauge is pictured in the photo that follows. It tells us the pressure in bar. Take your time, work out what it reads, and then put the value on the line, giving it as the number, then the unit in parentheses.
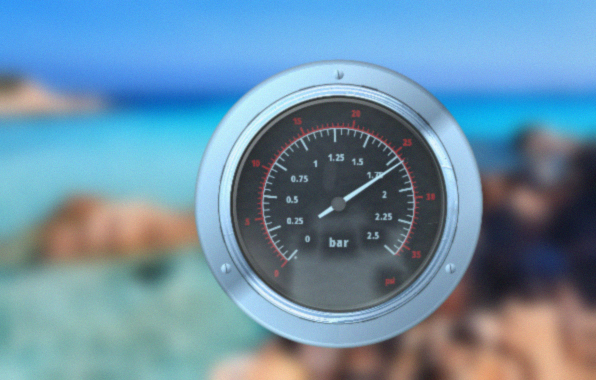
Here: 1.8 (bar)
